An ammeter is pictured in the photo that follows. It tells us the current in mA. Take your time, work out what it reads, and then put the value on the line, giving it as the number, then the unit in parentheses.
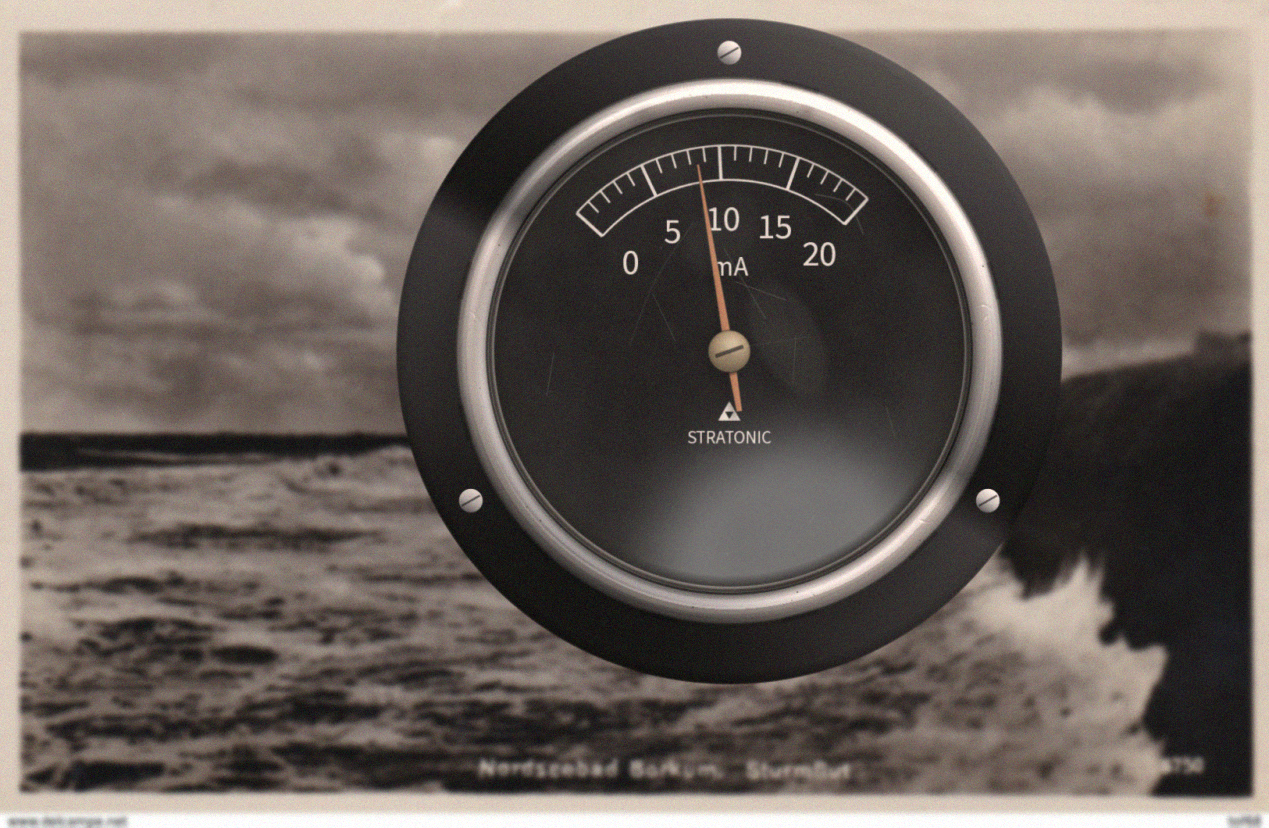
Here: 8.5 (mA)
